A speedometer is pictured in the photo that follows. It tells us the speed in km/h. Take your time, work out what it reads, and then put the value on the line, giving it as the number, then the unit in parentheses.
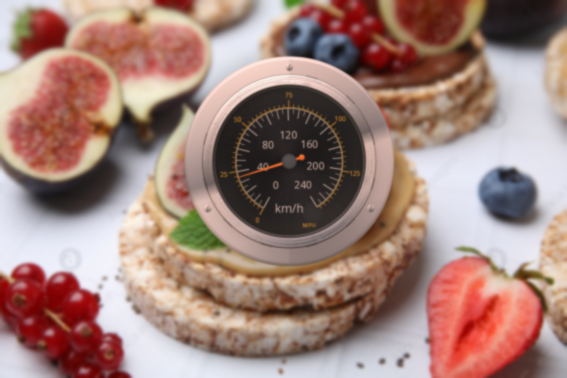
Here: 35 (km/h)
